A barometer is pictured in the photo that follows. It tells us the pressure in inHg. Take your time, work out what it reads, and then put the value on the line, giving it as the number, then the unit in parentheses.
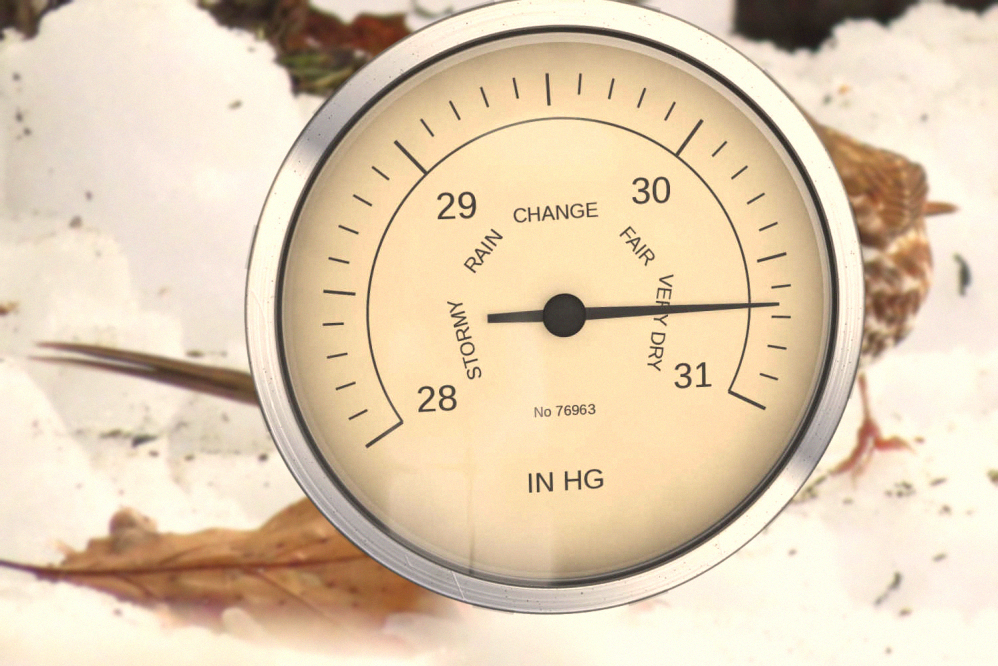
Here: 30.65 (inHg)
